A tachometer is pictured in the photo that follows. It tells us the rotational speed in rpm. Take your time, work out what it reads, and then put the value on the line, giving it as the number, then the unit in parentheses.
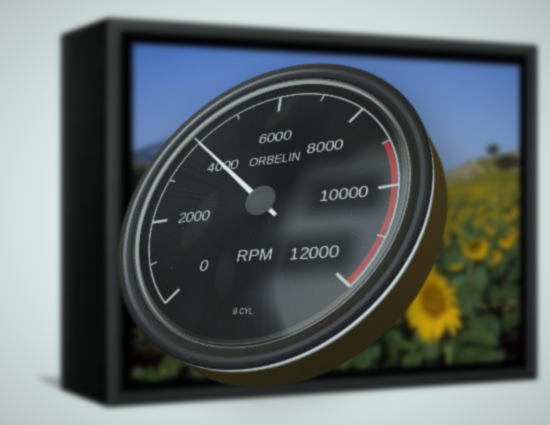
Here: 4000 (rpm)
